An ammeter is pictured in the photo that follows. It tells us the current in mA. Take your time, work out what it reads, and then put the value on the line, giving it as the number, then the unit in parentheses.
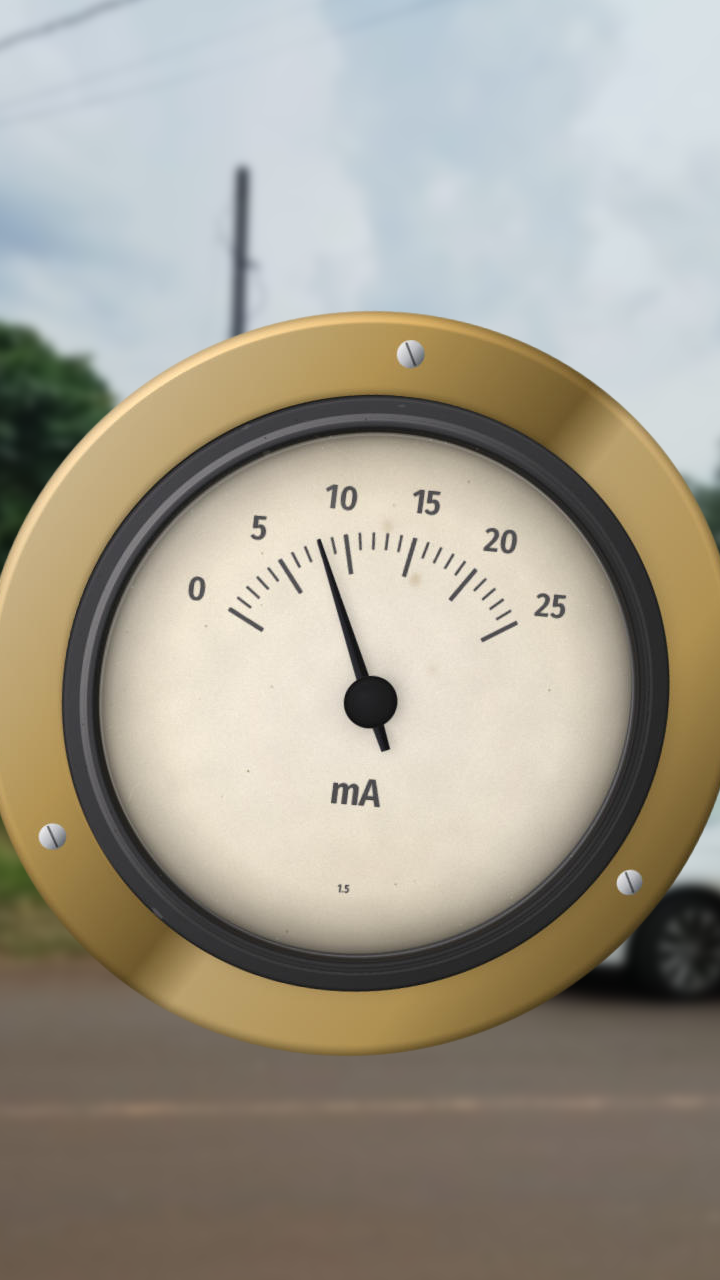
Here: 8 (mA)
